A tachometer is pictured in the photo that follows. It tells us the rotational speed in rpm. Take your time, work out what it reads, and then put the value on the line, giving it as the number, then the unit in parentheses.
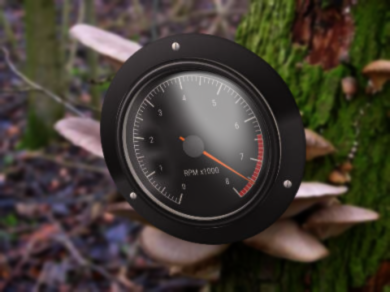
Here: 7500 (rpm)
